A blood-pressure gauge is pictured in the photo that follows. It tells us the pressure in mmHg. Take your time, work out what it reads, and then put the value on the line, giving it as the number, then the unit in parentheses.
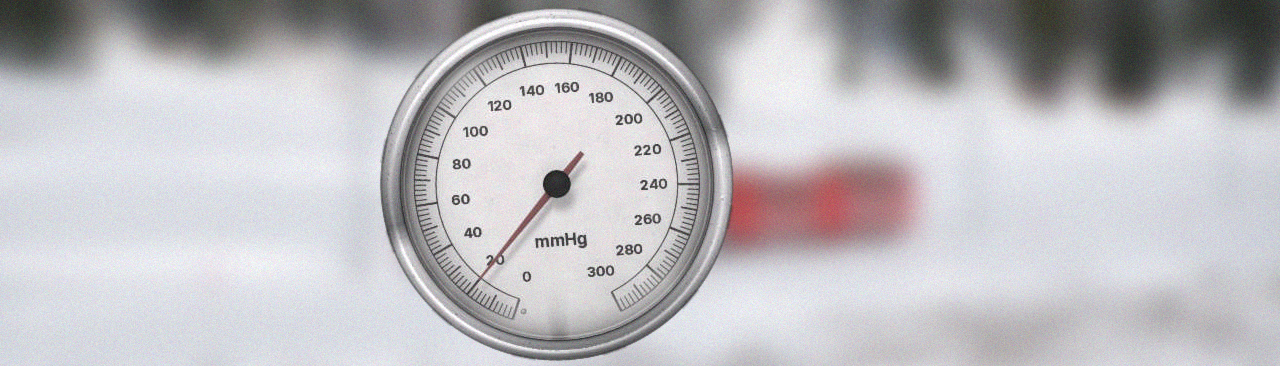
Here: 20 (mmHg)
